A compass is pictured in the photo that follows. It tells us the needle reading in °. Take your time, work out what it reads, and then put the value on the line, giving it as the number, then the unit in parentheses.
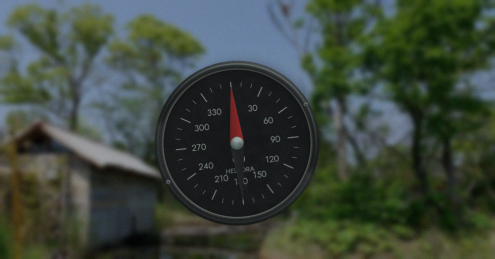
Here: 0 (°)
